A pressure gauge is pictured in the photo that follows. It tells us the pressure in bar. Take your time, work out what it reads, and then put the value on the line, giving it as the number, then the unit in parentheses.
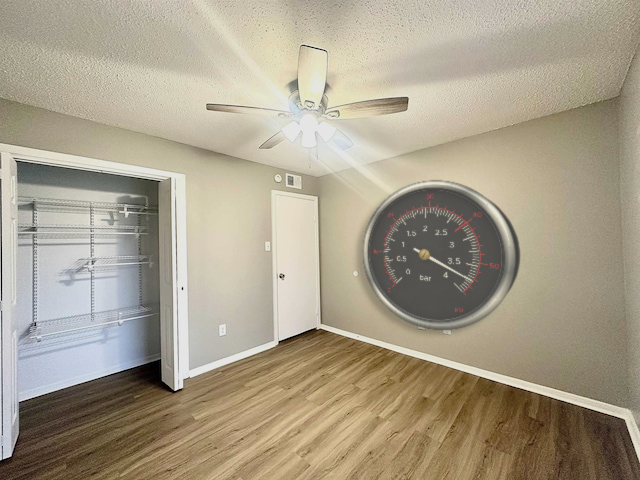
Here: 3.75 (bar)
